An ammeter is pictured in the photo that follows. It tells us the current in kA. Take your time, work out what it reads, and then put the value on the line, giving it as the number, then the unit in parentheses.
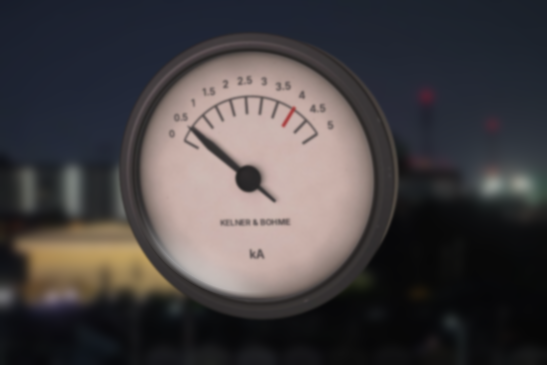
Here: 0.5 (kA)
